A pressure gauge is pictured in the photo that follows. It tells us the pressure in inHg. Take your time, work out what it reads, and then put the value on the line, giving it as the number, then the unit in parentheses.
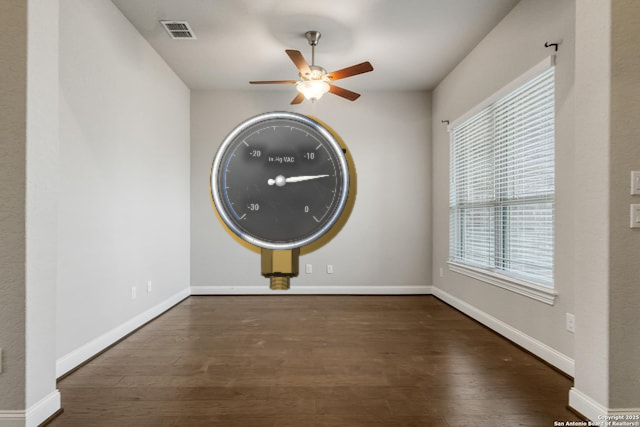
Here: -6 (inHg)
